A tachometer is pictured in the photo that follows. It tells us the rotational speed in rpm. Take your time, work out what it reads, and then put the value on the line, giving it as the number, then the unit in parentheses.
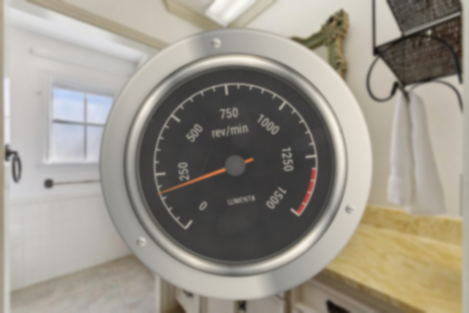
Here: 175 (rpm)
